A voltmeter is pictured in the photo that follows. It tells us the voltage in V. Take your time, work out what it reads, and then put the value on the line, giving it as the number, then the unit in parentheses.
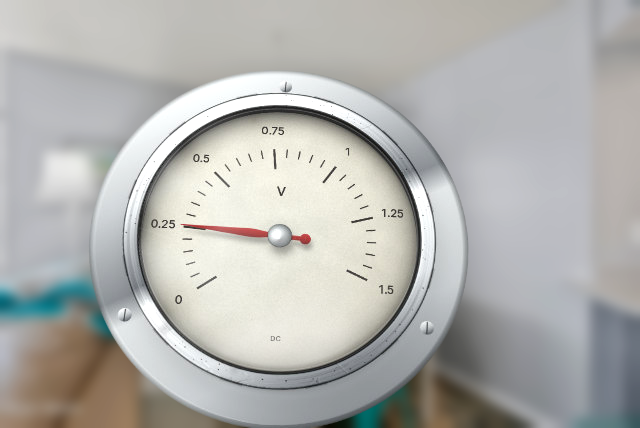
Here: 0.25 (V)
